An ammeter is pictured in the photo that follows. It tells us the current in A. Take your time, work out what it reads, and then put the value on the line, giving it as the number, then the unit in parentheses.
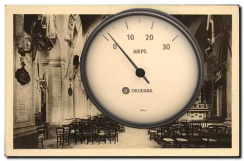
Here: 2.5 (A)
